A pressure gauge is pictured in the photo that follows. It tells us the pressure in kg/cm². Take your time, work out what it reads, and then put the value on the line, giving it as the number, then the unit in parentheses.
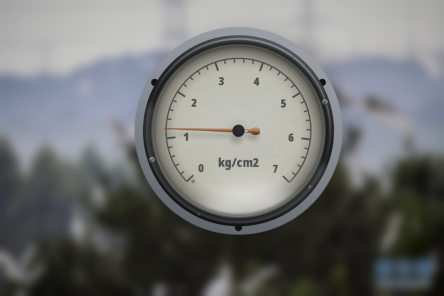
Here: 1.2 (kg/cm²)
